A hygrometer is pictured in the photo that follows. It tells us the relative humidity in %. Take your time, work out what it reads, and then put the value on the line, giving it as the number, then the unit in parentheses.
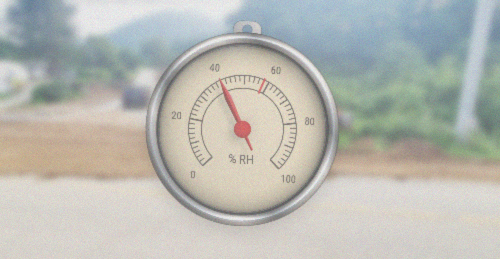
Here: 40 (%)
